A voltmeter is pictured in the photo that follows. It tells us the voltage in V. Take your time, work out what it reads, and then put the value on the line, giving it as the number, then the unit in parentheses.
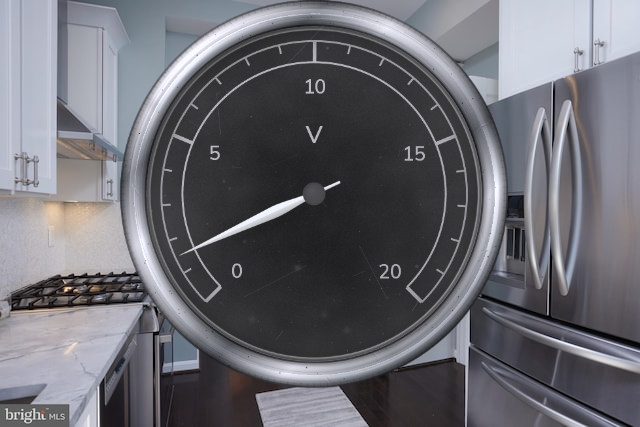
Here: 1.5 (V)
